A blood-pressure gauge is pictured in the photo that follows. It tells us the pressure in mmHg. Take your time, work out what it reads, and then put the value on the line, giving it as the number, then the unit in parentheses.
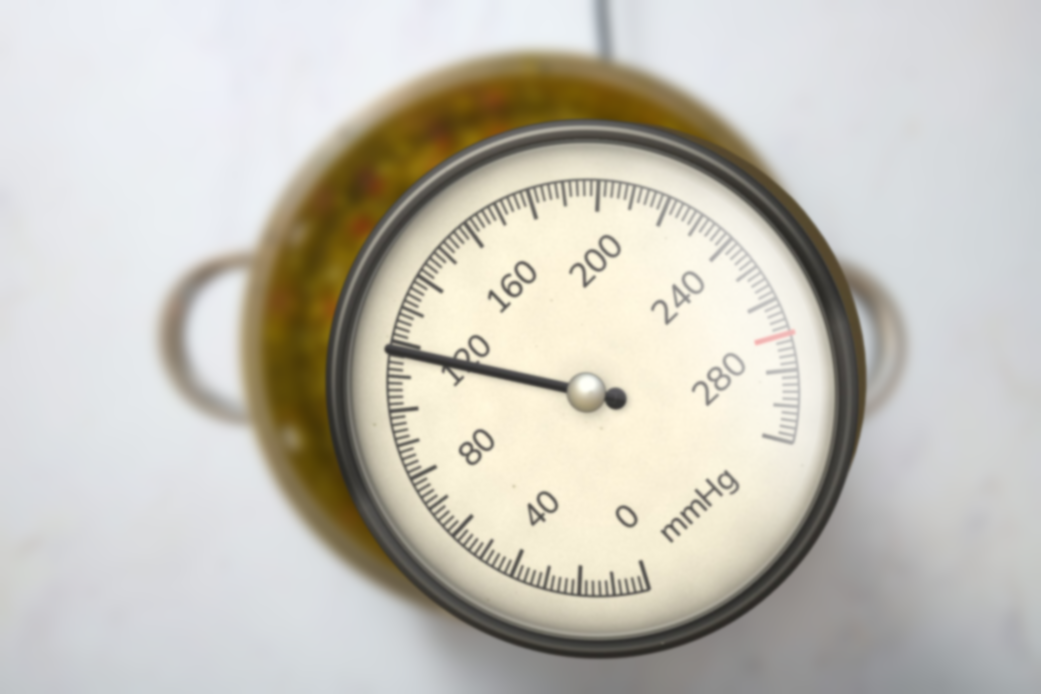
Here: 118 (mmHg)
